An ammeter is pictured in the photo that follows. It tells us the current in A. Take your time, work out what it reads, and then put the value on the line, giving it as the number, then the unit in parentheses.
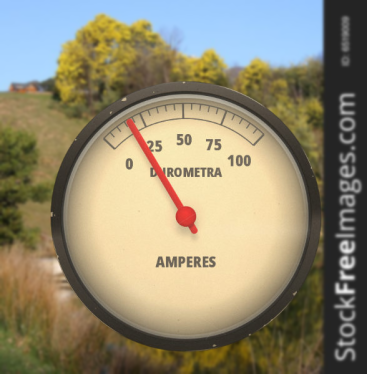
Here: 17.5 (A)
